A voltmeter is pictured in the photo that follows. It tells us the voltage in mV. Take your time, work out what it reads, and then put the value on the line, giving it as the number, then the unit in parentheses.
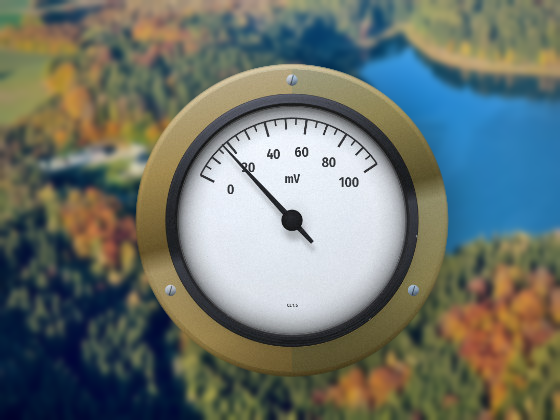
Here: 17.5 (mV)
